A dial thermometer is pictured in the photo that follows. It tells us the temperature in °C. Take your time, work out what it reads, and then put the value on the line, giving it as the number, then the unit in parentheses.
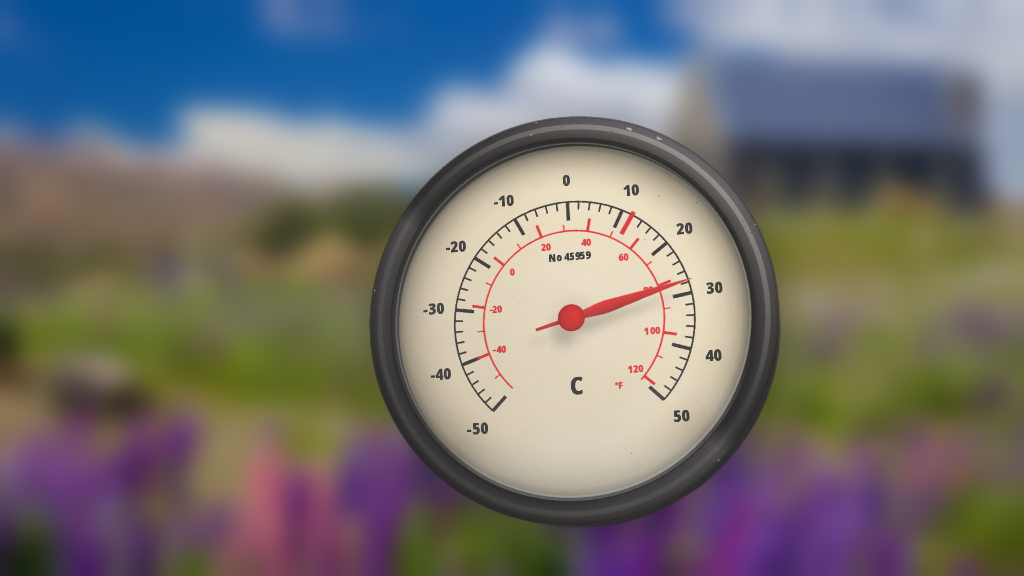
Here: 28 (°C)
